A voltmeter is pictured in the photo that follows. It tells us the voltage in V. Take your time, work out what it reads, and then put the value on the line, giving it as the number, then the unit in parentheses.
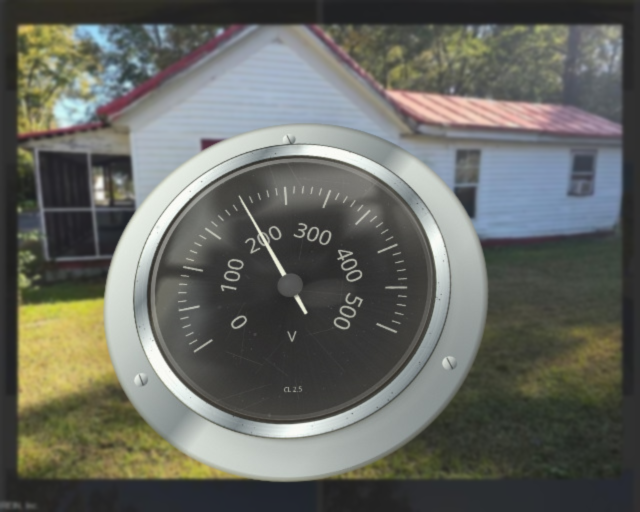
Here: 200 (V)
